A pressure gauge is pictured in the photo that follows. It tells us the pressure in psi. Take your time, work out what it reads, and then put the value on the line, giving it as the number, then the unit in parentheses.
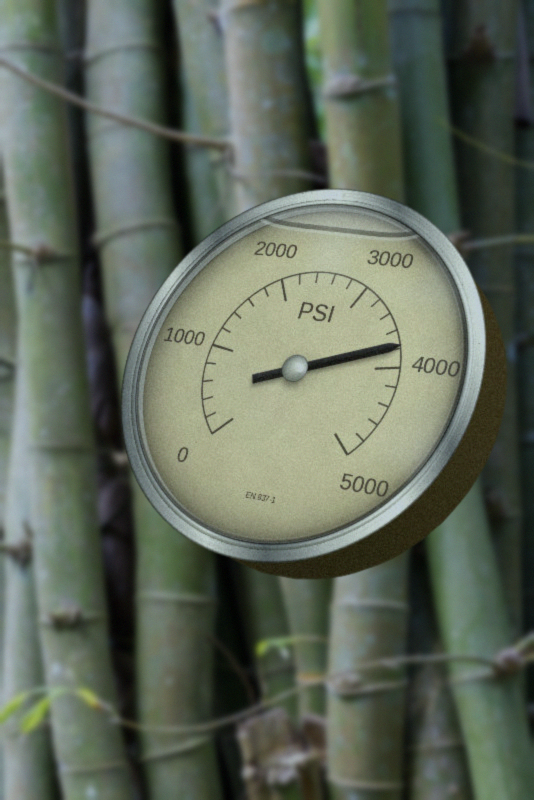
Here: 3800 (psi)
